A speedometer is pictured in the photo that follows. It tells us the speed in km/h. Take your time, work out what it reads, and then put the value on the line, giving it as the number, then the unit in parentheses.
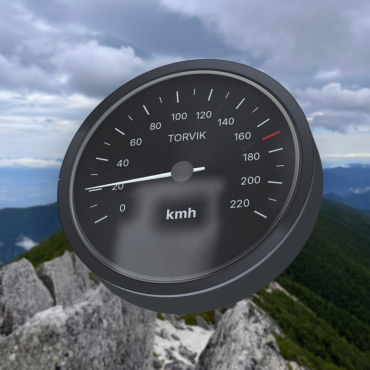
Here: 20 (km/h)
